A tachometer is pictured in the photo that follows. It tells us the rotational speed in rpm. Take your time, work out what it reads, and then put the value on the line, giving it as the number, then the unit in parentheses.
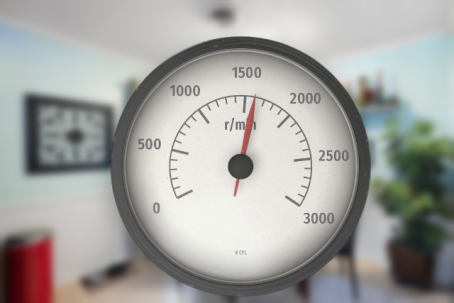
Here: 1600 (rpm)
